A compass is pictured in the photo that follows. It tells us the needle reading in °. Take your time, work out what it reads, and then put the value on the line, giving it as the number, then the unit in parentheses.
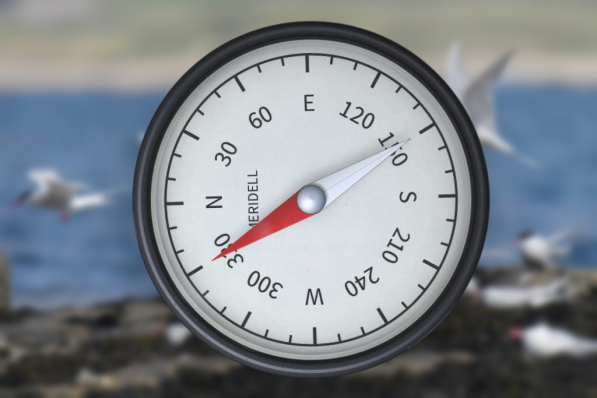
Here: 330 (°)
